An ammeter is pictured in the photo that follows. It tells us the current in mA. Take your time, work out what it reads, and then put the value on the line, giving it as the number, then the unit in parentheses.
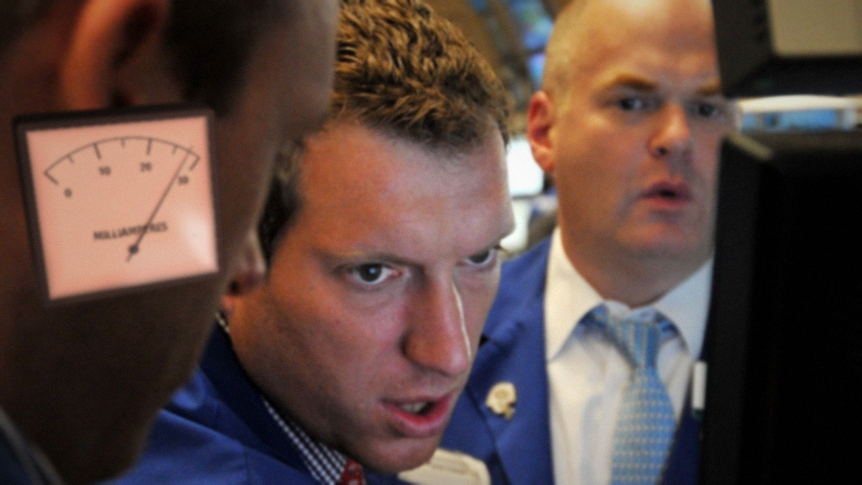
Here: 27.5 (mA)
